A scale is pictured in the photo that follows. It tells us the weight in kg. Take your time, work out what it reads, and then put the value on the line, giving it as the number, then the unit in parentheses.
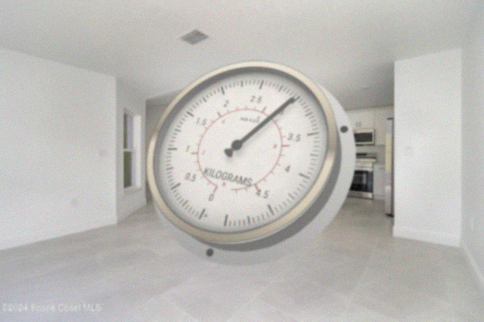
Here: 3 (kg)
